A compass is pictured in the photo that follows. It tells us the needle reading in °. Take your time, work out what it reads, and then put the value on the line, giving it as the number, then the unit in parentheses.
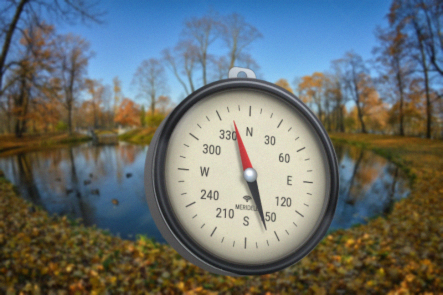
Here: 340 (°)
